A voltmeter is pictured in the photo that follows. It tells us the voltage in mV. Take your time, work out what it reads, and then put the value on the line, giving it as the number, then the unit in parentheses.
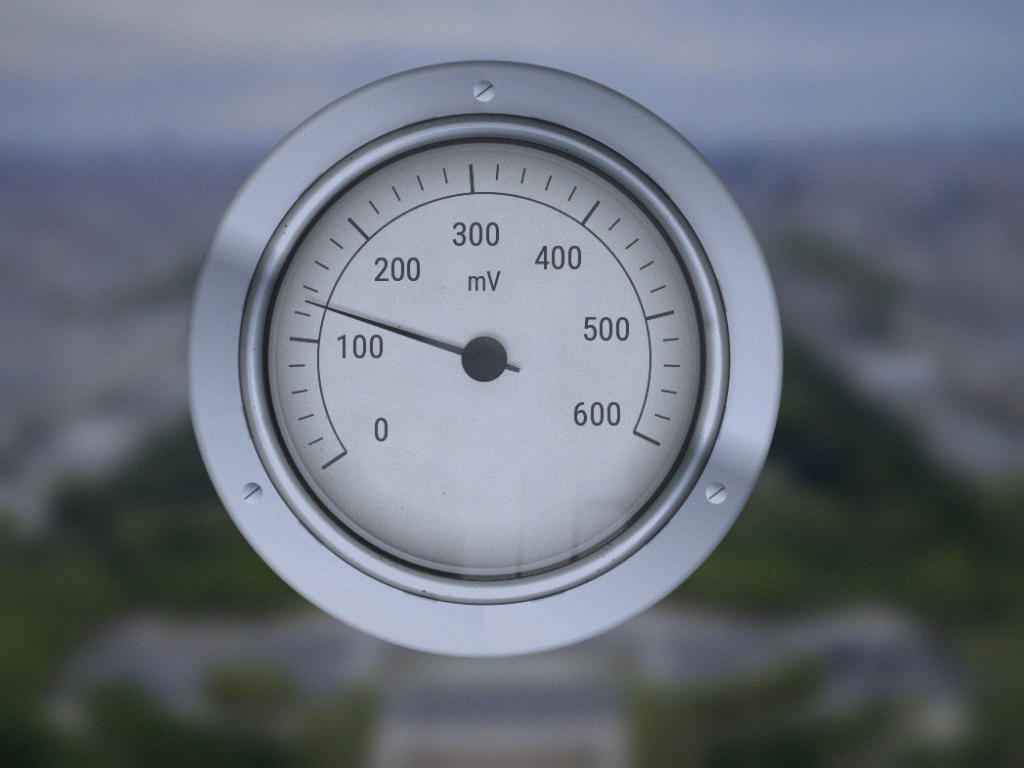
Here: 130 (mV)
